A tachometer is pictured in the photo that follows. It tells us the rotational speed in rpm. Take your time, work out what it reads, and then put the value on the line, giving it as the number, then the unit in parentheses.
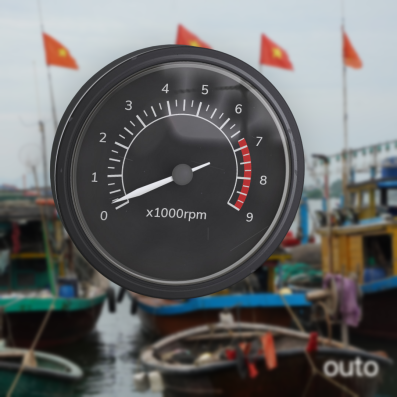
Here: 250 (rpm)
